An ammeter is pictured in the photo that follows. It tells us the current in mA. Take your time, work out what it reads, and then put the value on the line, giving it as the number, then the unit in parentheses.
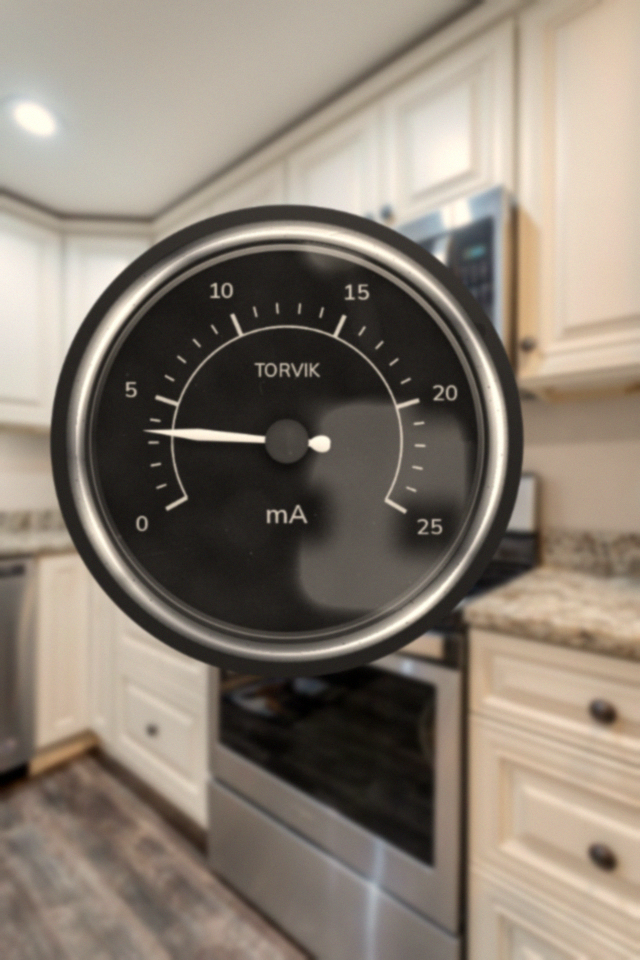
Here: 3.5 (mA)
